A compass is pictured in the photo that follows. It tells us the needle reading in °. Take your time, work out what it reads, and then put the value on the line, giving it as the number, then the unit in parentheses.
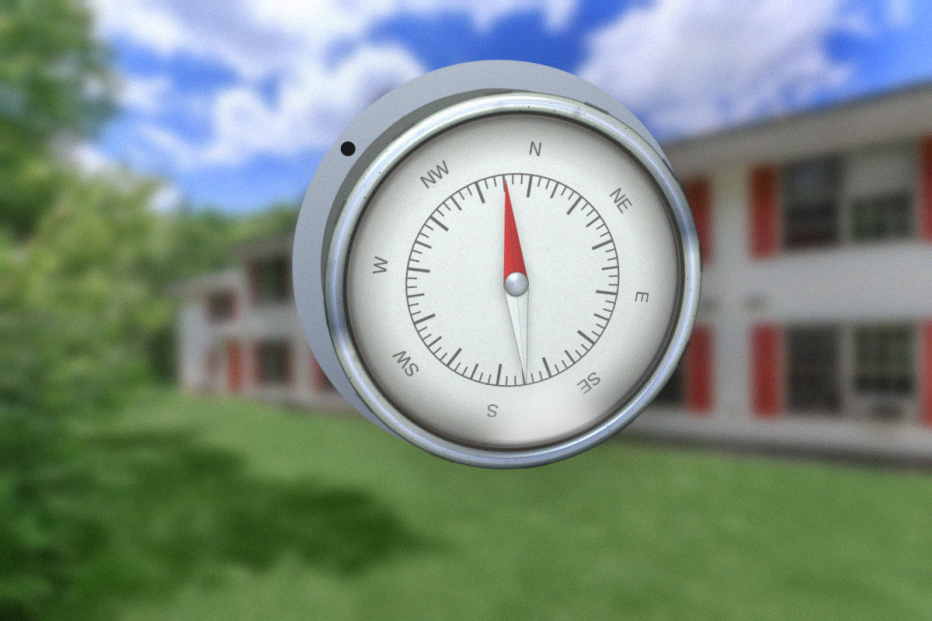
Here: 345 (°)
